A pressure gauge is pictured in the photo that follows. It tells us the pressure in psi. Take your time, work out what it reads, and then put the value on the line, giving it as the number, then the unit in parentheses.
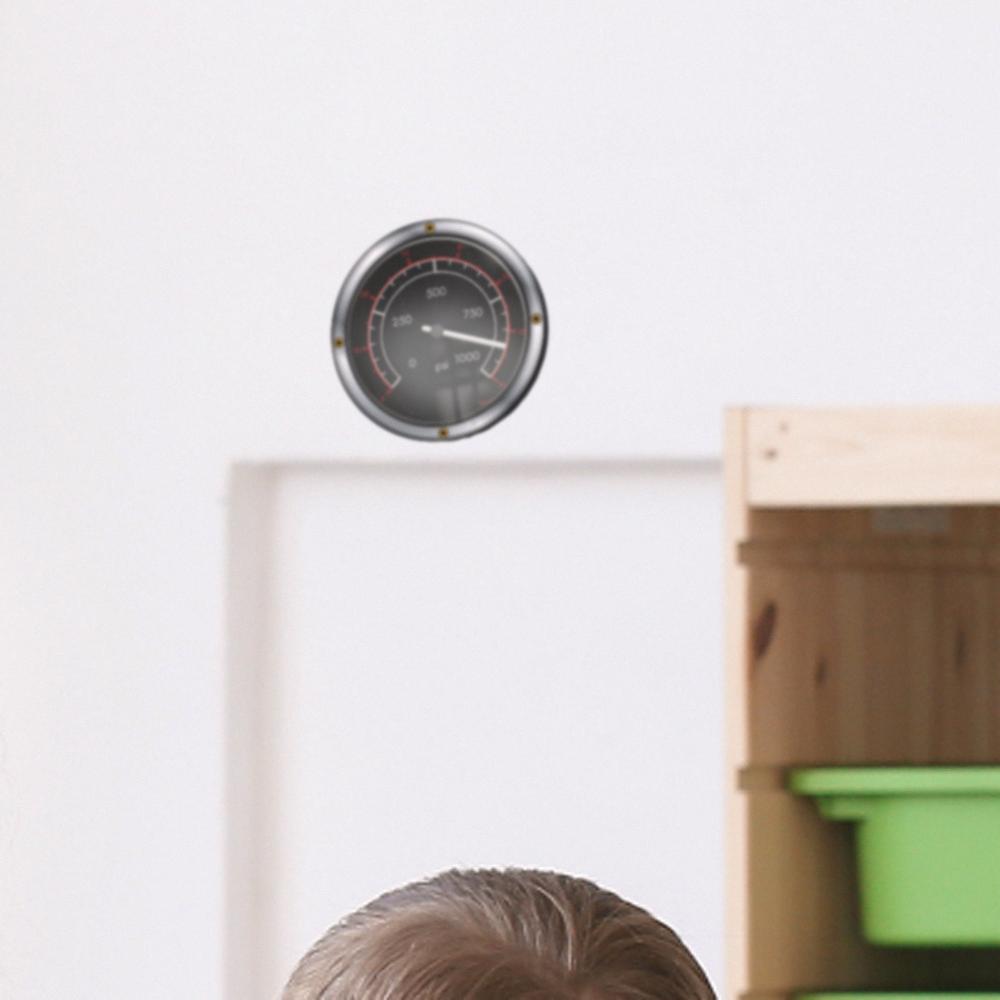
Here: 900 (psi)
